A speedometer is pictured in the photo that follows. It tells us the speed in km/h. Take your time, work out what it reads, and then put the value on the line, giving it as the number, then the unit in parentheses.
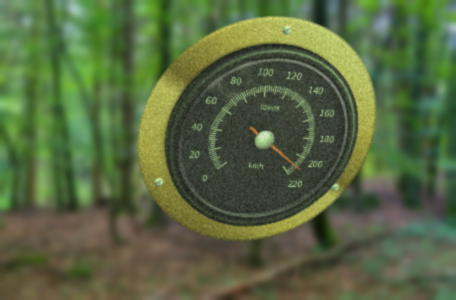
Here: 210 (km/h)
